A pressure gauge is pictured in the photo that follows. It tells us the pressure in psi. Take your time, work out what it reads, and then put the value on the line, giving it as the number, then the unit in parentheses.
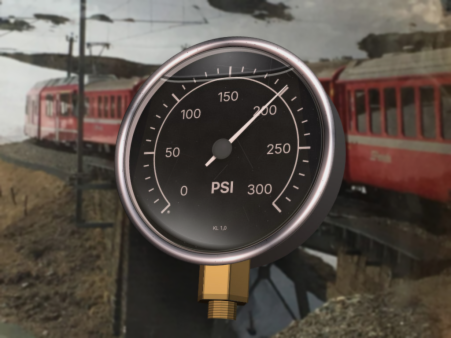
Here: 200 (psi)
